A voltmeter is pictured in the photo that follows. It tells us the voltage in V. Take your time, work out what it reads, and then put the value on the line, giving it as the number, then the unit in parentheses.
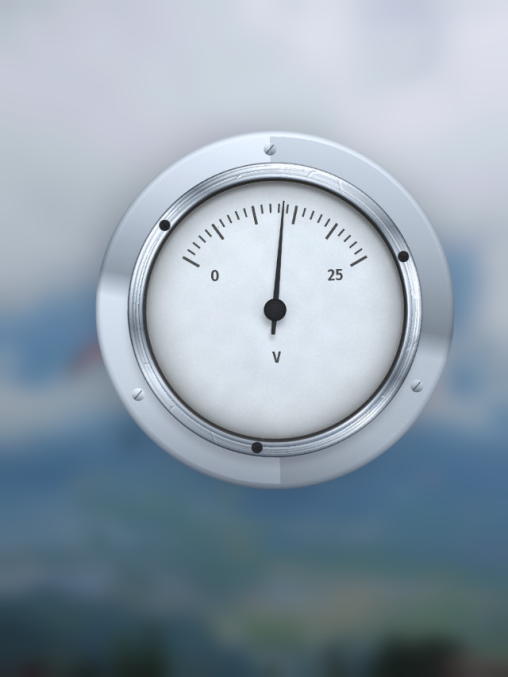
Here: 13.5 (V)
